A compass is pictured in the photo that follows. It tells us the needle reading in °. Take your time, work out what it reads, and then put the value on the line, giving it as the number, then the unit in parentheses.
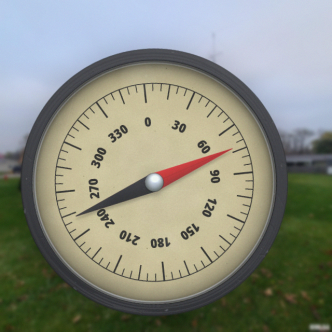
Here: 72.5 (°)
